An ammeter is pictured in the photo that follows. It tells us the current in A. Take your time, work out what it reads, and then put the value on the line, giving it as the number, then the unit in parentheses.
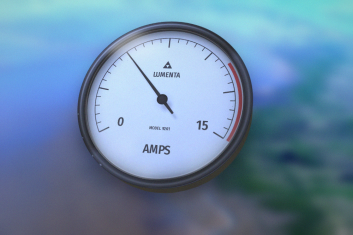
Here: 5 (A)
